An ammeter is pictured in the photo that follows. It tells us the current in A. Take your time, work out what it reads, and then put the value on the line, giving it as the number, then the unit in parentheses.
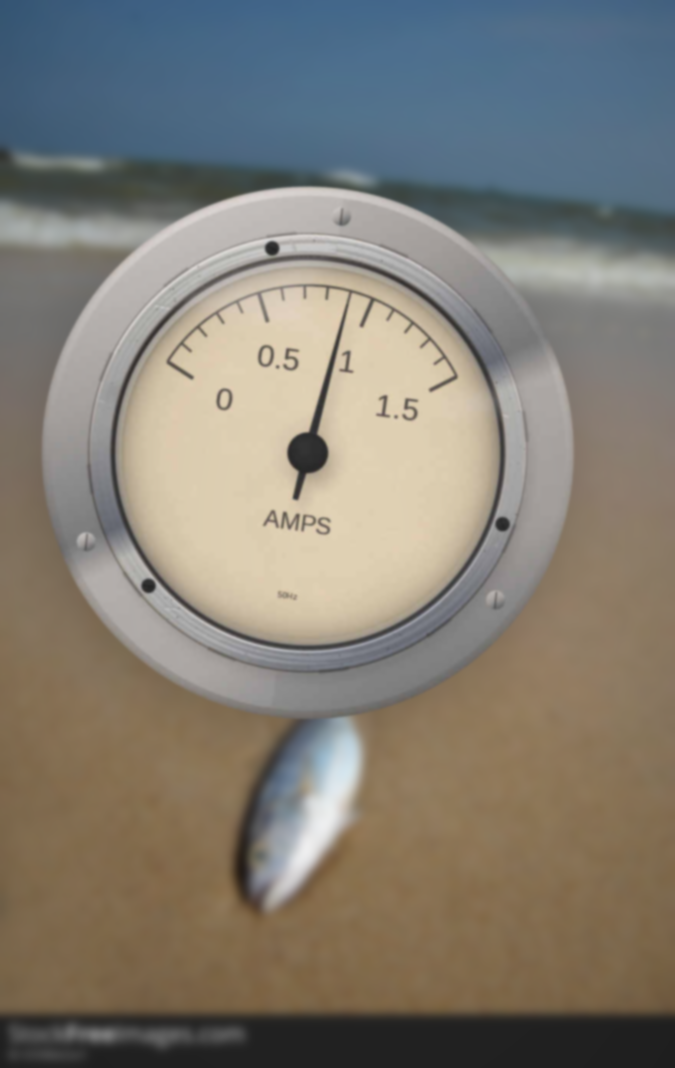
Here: 0.9 (A)
